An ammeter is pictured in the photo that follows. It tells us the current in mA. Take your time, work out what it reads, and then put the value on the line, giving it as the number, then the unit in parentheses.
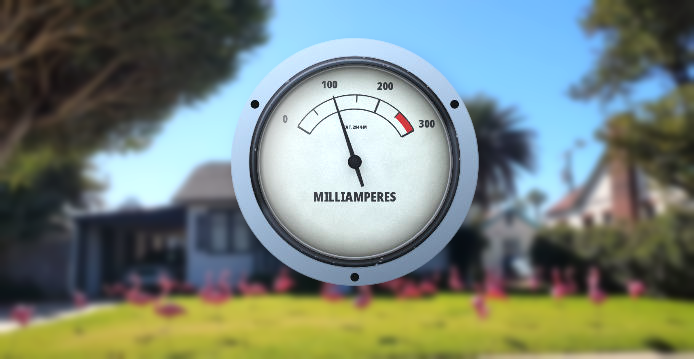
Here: 100 (mA)
